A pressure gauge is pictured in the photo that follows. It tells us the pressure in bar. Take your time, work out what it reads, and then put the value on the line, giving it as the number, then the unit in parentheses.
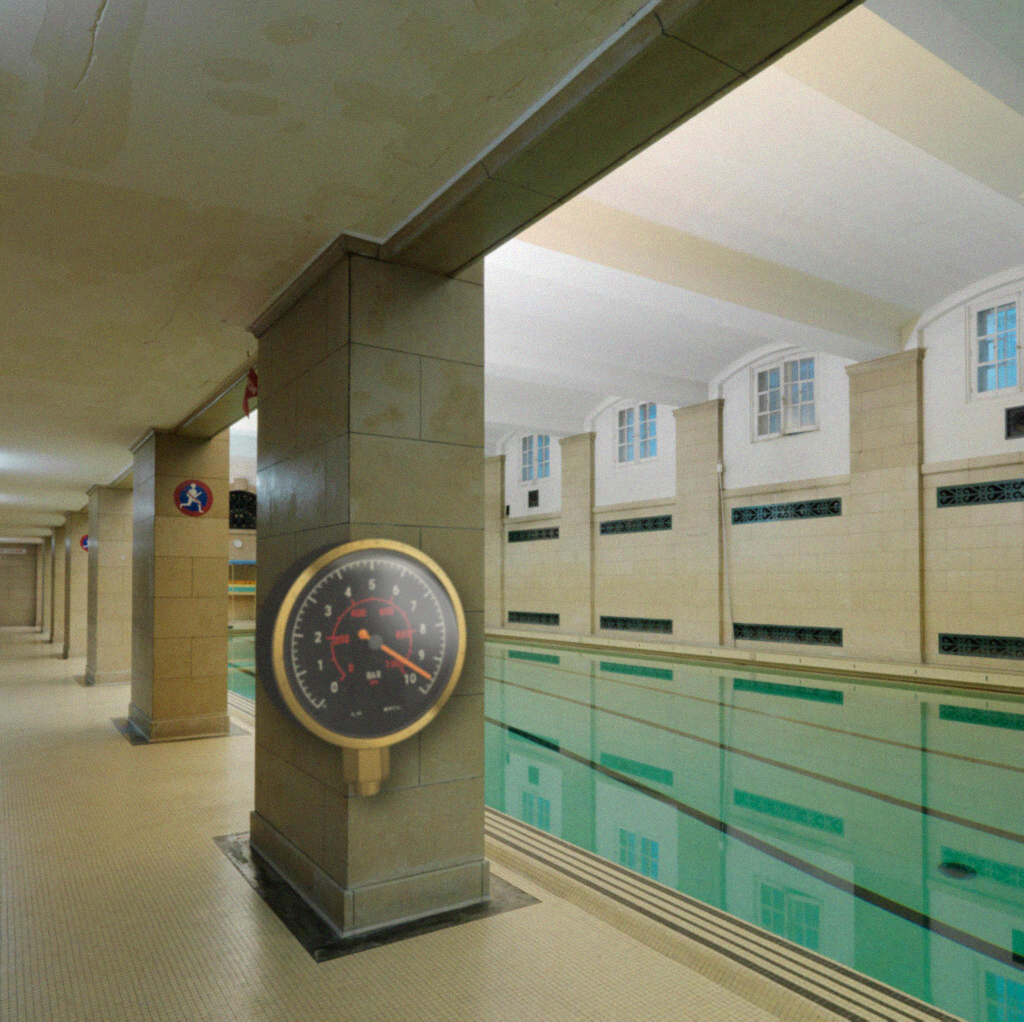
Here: 9.6 (bar)
